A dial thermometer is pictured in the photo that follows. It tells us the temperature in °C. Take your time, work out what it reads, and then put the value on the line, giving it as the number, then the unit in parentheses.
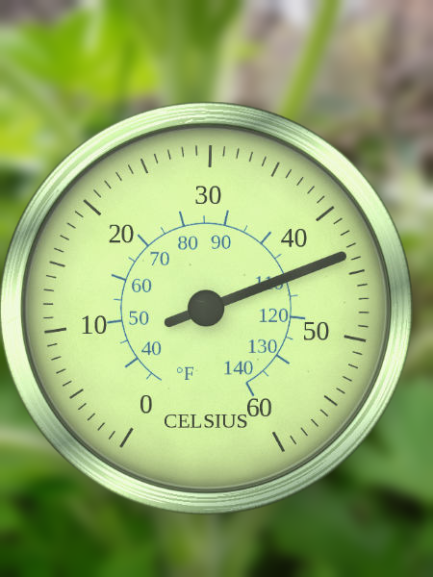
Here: 43.5 (°C)
